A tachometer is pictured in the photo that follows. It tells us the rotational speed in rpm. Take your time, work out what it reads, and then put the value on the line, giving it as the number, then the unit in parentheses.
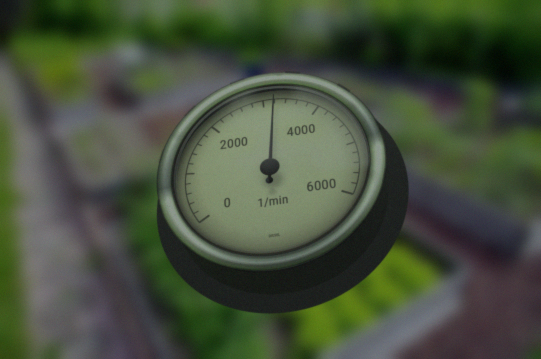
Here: 3200 (rpm)
